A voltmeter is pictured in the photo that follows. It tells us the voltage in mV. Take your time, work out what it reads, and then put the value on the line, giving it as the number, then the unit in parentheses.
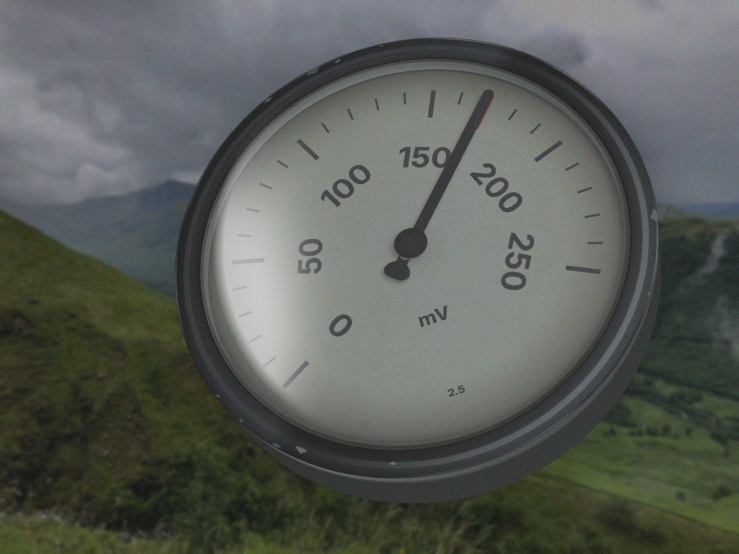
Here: 170 (mV)
